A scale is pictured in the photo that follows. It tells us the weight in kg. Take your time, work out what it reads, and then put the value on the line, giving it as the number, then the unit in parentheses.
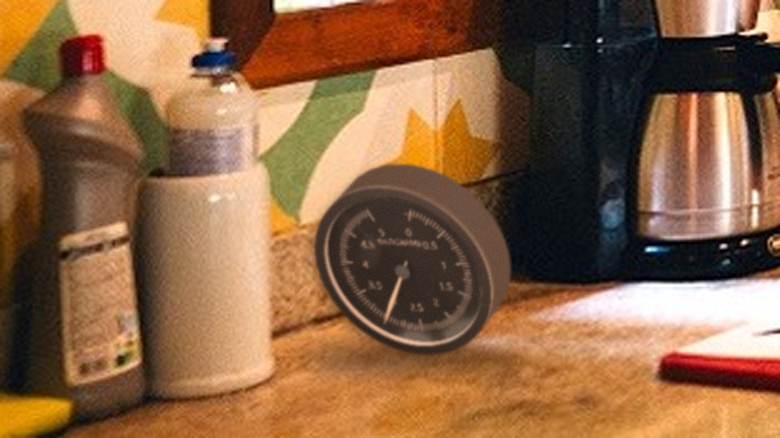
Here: 3 (kg)
